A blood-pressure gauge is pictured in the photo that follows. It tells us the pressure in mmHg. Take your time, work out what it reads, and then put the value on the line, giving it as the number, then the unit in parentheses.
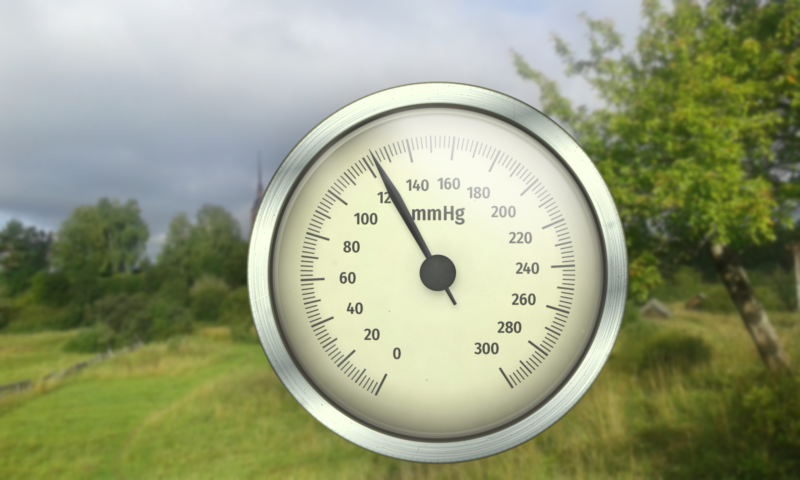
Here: 124 (mmHg)
